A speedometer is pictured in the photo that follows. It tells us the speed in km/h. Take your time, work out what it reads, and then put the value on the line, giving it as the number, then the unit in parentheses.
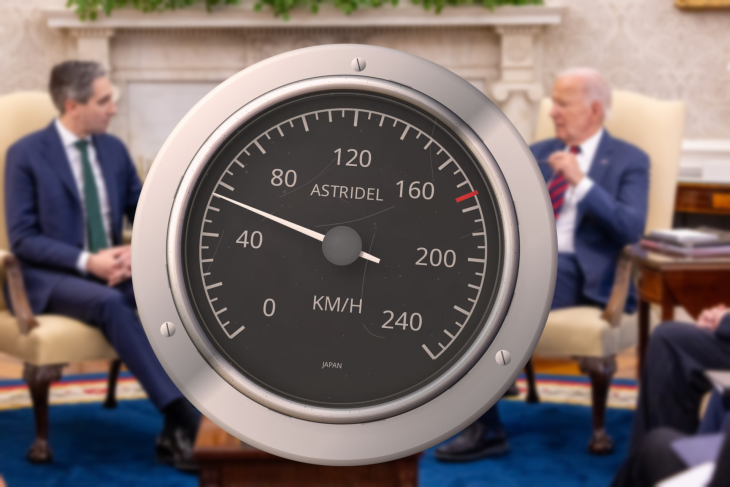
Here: 55 (km/h)
